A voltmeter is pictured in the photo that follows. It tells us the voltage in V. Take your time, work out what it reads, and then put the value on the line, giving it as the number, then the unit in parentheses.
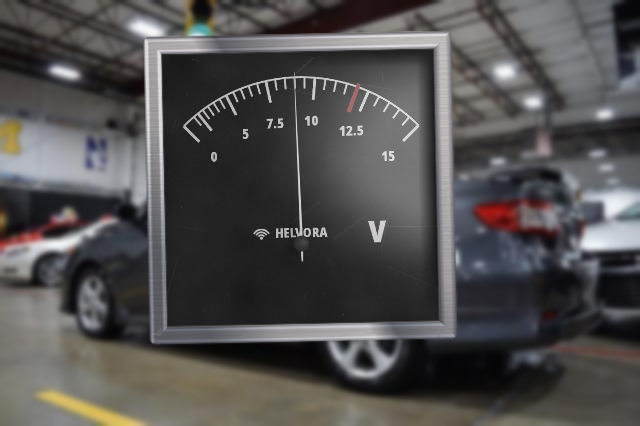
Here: 9 (V)
